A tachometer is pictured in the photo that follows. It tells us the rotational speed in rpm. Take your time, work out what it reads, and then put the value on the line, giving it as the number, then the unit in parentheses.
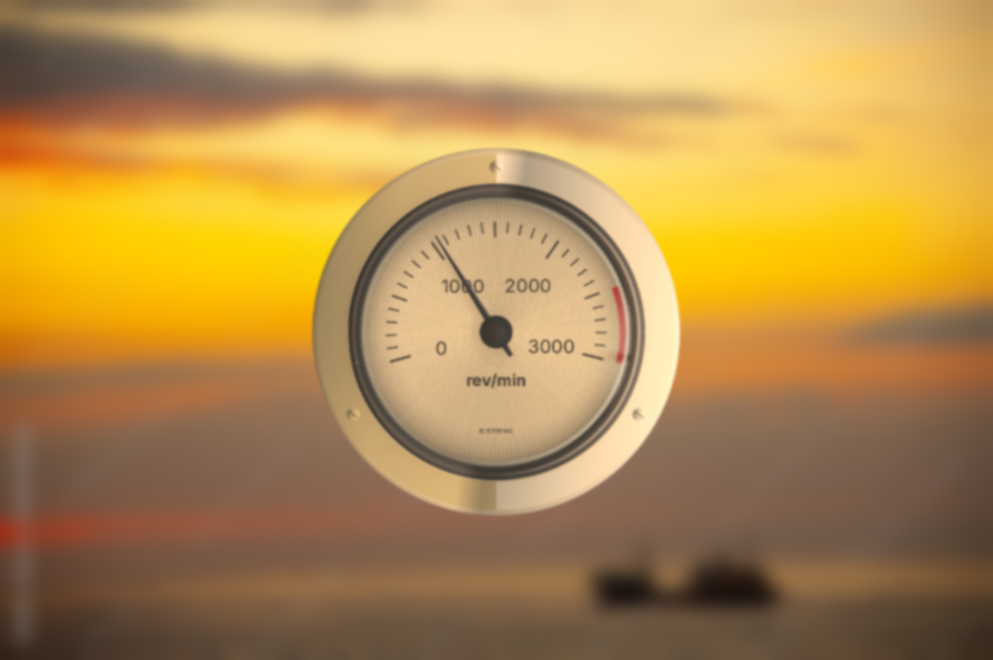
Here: 1050 (rpm)
